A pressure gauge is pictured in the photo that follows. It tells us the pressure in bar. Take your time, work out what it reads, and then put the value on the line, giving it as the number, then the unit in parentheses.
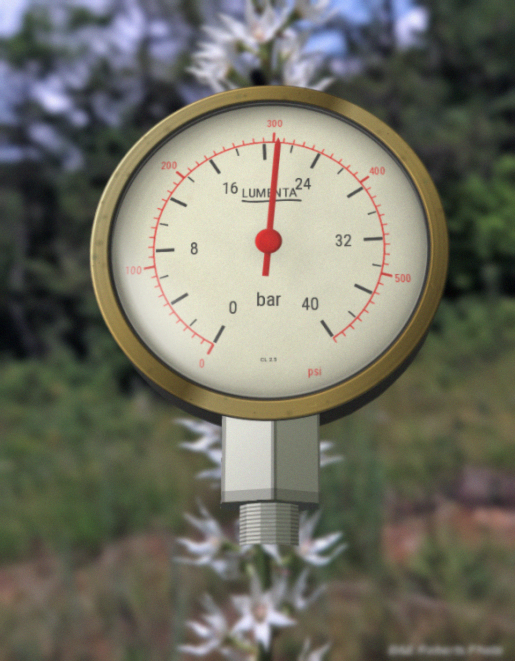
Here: 21 (bar)
